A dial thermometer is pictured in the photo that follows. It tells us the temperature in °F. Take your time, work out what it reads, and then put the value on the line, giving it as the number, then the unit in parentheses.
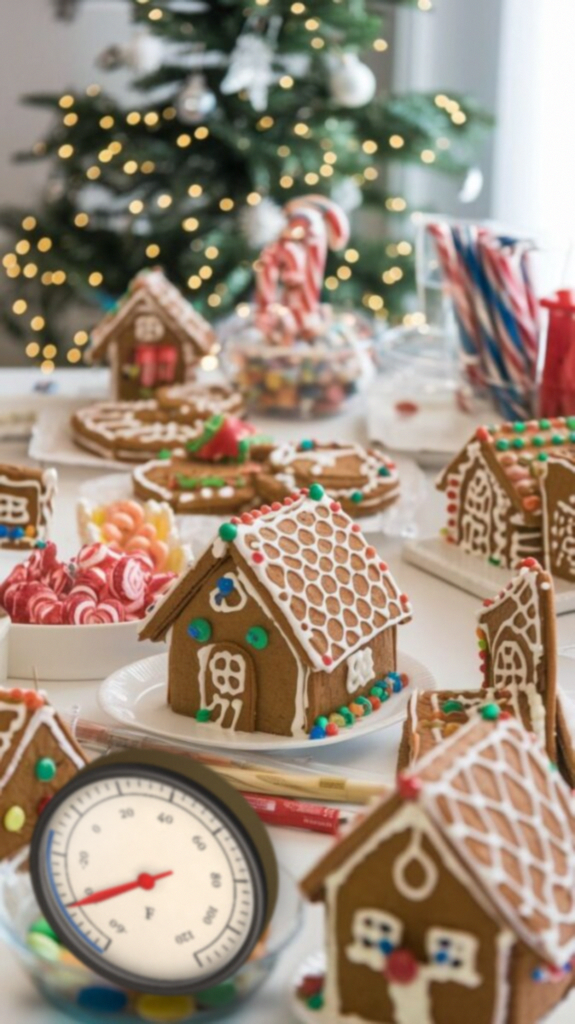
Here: -40 (°F)
